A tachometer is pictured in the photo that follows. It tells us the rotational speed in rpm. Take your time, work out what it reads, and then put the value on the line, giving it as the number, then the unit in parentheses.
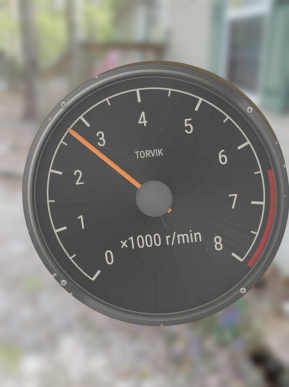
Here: 2750 (rpm)
